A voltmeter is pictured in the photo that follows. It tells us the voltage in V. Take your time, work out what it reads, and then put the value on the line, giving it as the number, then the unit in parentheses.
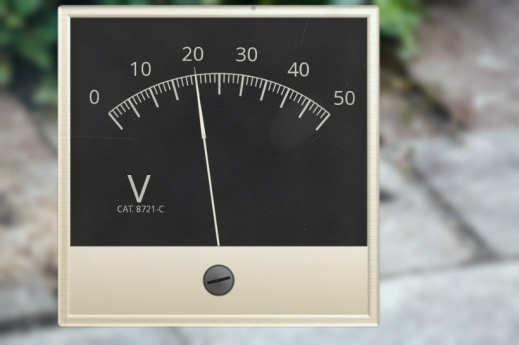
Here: 20 (V)
